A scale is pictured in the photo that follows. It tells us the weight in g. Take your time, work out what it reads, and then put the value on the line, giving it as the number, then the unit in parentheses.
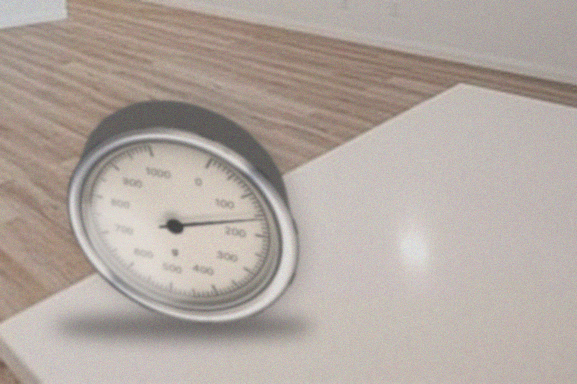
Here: 150 (g)
